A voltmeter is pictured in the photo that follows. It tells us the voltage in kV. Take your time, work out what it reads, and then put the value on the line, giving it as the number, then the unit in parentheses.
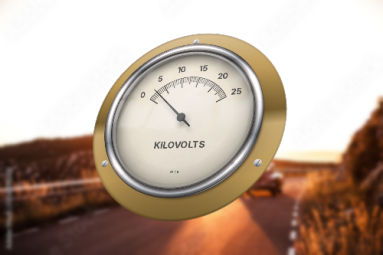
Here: 2.5 (kV)
